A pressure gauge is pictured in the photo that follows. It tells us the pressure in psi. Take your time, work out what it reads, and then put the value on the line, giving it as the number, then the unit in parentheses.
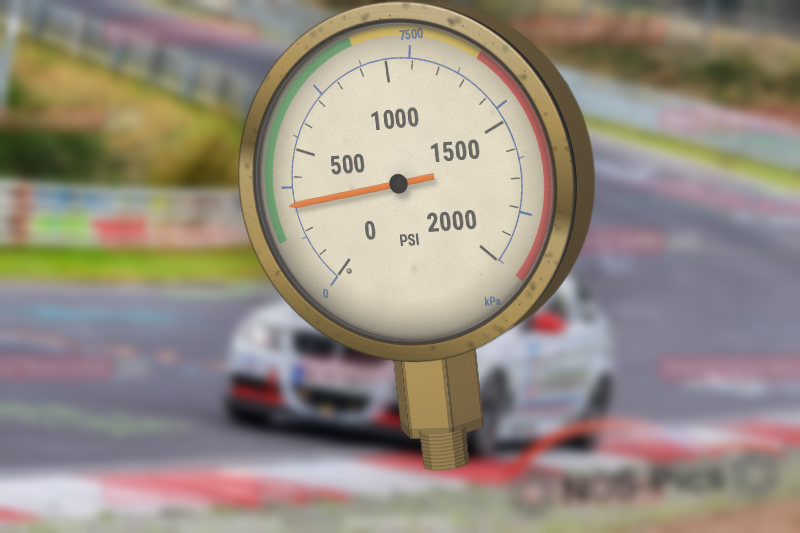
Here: 300 (psi)
